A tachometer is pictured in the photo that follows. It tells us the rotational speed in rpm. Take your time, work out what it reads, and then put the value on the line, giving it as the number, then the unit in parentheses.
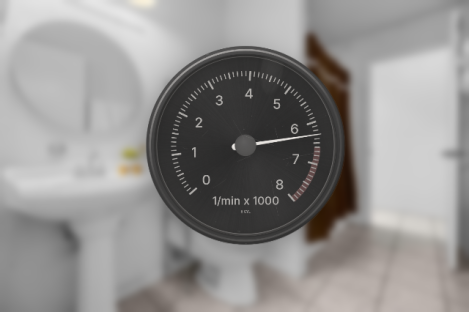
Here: 6300 (rpm)
